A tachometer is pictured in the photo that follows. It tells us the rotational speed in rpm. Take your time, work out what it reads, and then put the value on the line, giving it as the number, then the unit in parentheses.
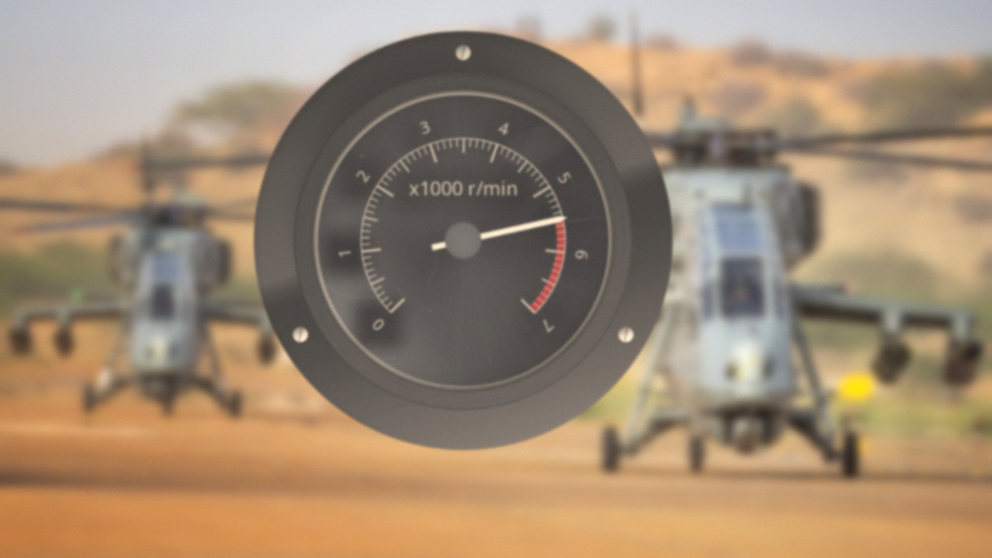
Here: 5500 (rpm)
